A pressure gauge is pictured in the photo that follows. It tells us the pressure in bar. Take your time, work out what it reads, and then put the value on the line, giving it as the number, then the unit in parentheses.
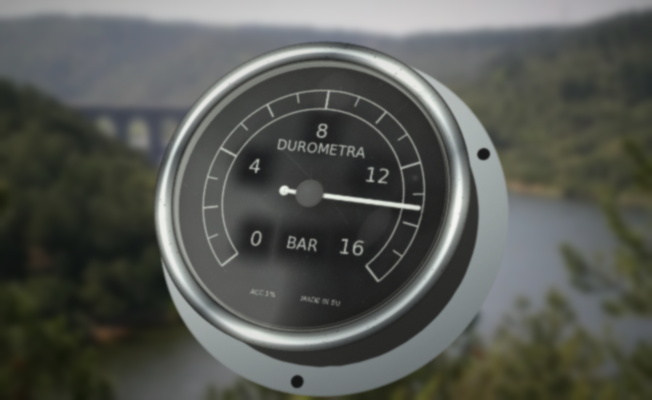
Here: 13.5 (bar)
